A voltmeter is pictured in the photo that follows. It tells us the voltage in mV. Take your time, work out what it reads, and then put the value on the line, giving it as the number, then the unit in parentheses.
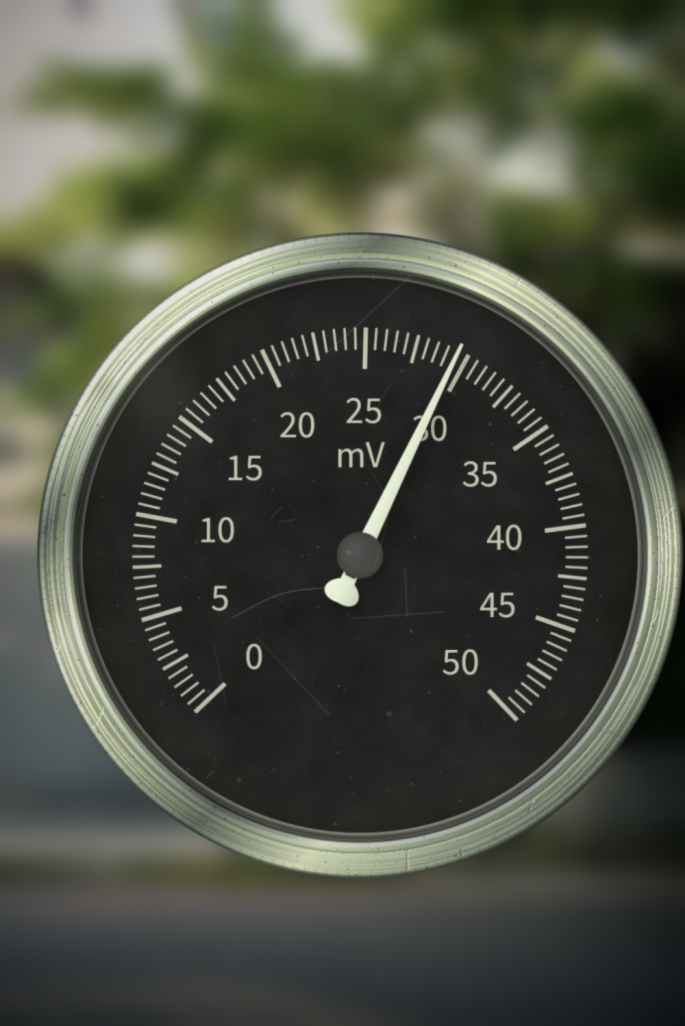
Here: 29.5 (mV)
